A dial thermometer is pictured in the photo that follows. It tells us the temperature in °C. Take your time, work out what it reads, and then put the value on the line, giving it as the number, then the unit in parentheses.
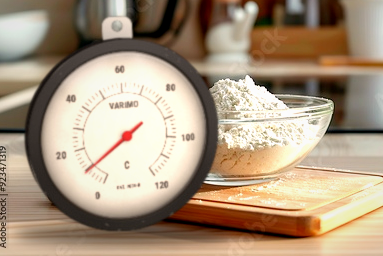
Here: 10 (°C)
